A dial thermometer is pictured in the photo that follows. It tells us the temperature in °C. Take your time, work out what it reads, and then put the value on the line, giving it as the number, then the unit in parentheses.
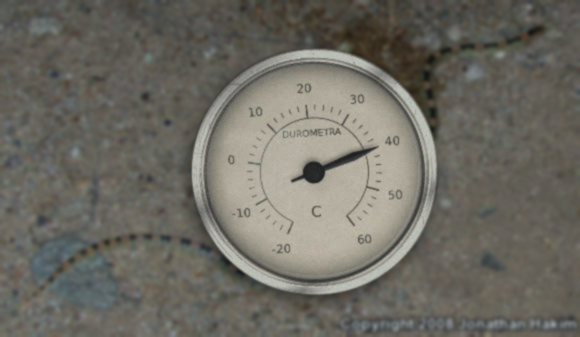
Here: 40 (°C)
